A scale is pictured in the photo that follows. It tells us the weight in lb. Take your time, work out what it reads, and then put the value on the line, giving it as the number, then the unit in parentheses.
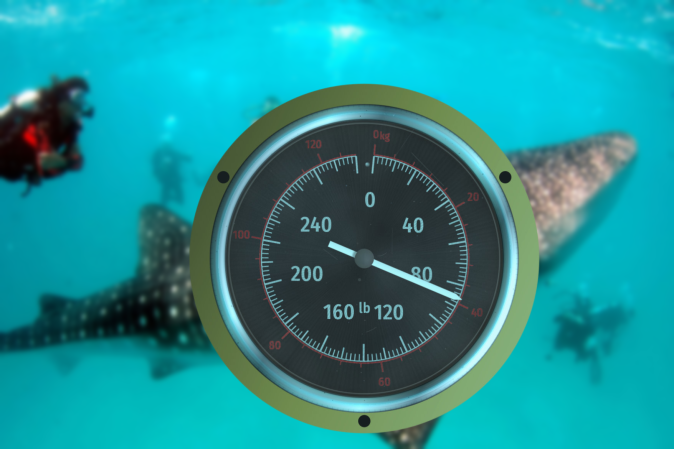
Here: 86 (lb)
